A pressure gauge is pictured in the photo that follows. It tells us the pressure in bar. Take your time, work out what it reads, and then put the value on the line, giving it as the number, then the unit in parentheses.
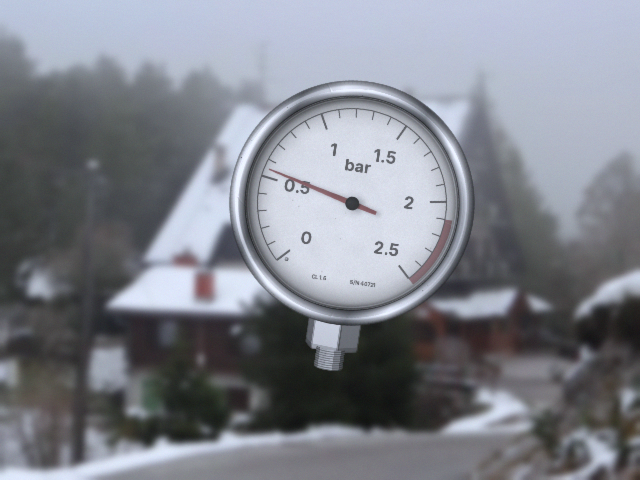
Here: 0.55 (bar)
